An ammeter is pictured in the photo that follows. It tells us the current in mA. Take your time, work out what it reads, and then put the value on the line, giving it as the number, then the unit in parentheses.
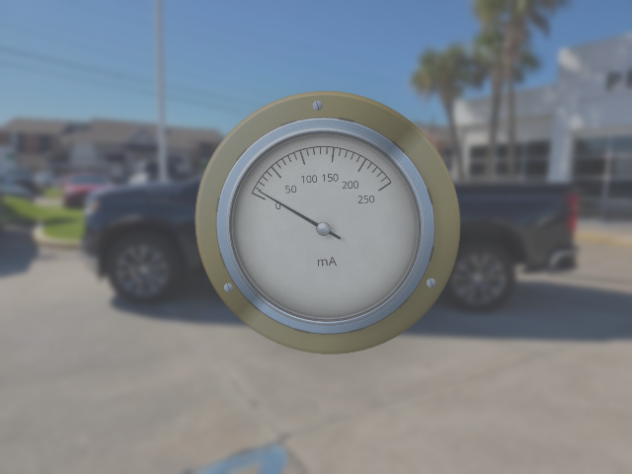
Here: 10 (mA)
